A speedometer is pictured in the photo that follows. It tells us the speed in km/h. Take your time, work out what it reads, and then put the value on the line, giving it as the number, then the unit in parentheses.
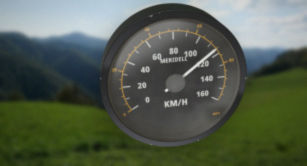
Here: 115 (km/h)
